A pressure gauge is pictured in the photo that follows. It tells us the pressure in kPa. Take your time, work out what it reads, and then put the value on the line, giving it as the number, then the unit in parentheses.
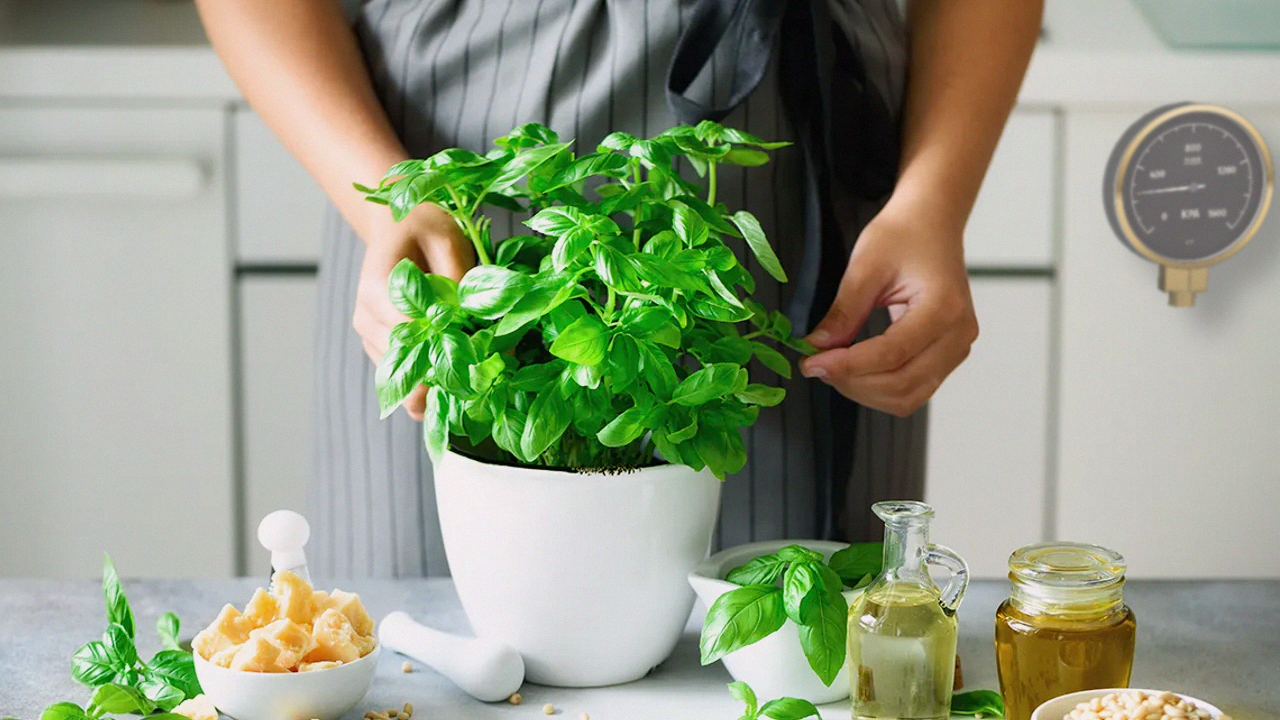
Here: 250 (kPa)
